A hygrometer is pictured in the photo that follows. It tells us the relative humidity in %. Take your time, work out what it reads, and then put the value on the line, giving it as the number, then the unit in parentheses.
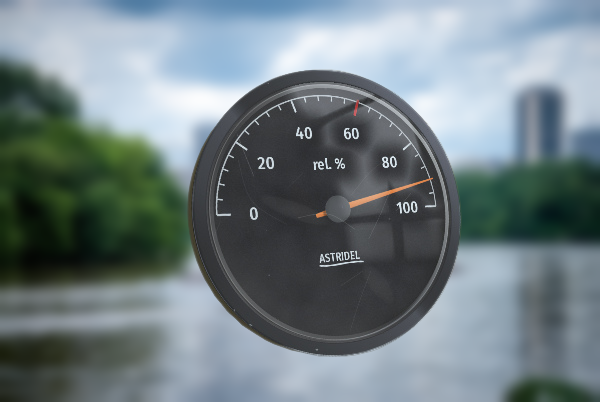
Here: 92 (%)
